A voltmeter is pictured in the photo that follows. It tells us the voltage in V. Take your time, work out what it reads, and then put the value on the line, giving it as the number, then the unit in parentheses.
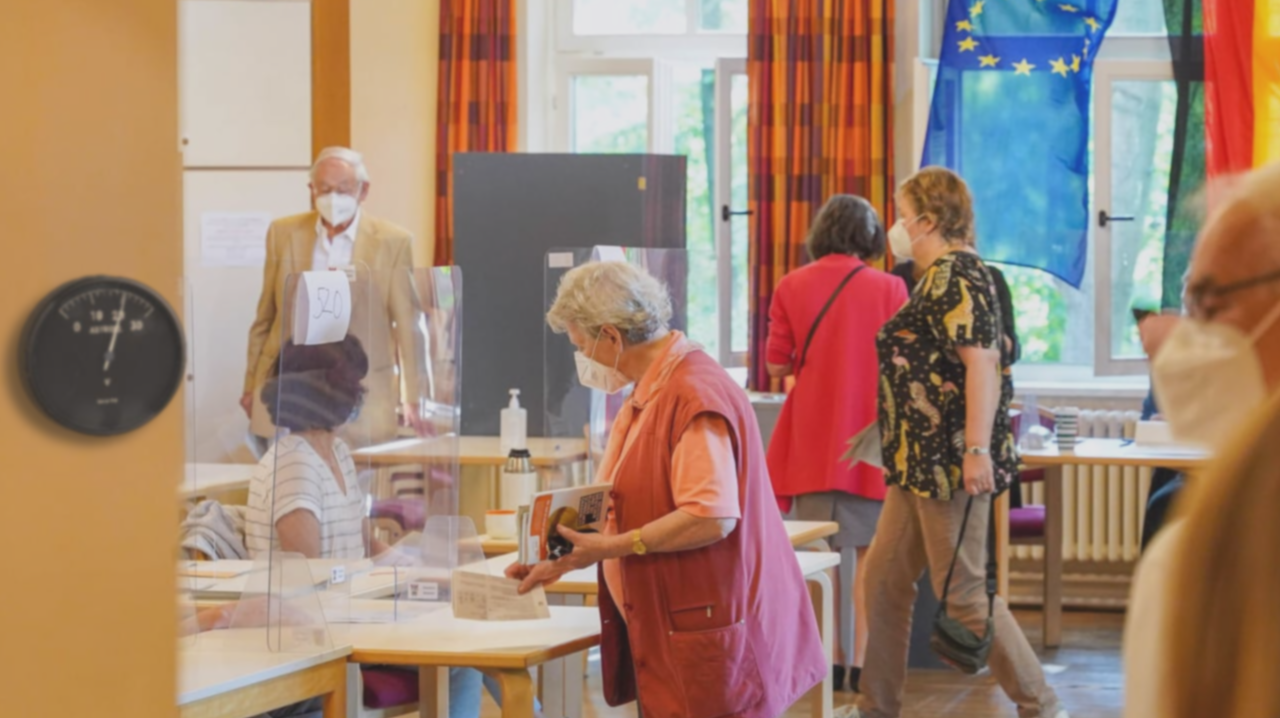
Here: 20 (V)
